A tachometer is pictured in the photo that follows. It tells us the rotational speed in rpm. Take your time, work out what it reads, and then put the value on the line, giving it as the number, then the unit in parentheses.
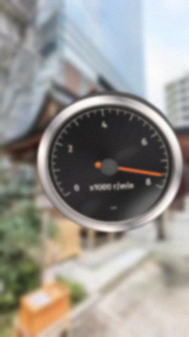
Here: 7500 (rpm)
